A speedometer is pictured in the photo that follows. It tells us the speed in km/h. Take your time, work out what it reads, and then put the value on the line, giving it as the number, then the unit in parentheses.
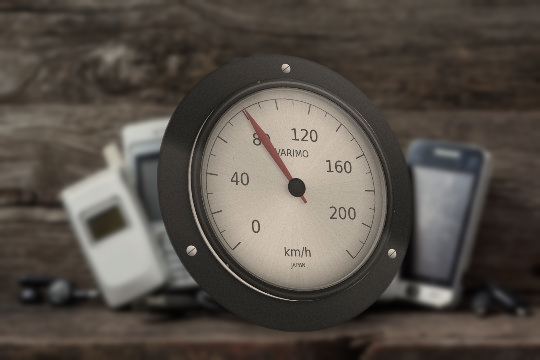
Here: 80 (km/h)
